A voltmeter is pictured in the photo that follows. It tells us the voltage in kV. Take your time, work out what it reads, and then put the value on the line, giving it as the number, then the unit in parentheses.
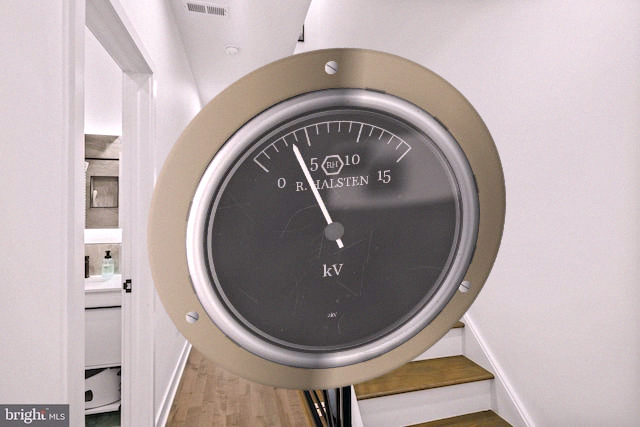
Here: 3.5 (kV)
